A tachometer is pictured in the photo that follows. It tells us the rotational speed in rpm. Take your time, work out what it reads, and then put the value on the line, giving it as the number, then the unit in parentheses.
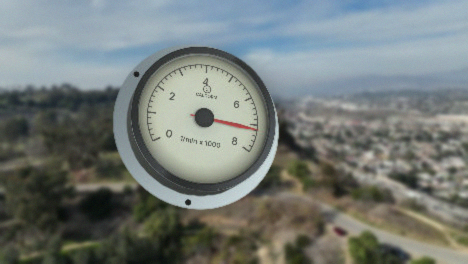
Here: 7200 (rpm)
